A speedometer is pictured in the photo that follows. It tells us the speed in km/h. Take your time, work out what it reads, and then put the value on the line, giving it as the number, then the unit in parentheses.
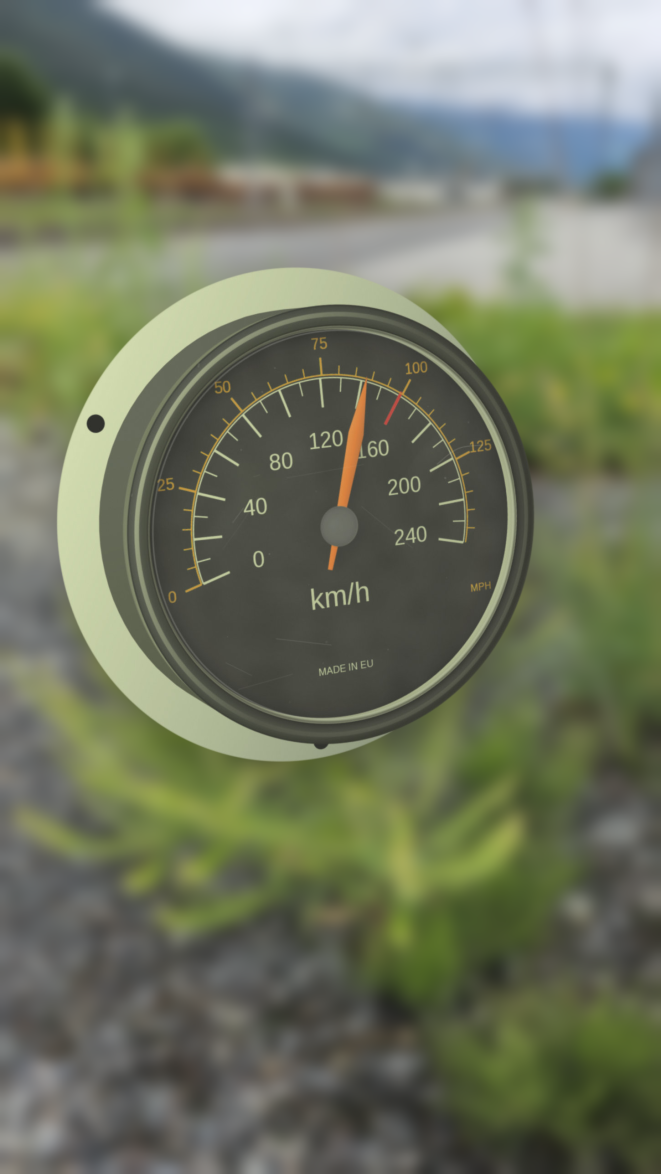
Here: 140 (km/h)
